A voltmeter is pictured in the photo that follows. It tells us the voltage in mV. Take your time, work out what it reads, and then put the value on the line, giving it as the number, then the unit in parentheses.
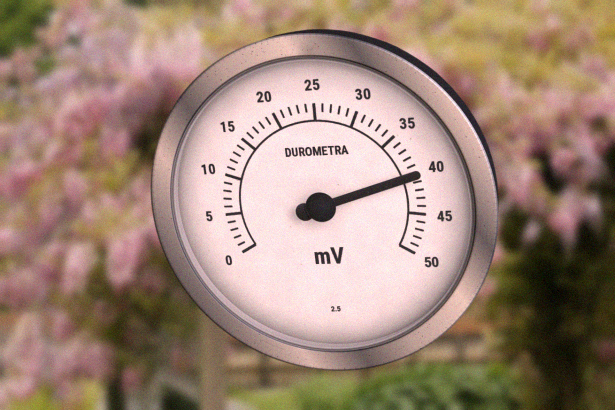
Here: 40 (mV)
